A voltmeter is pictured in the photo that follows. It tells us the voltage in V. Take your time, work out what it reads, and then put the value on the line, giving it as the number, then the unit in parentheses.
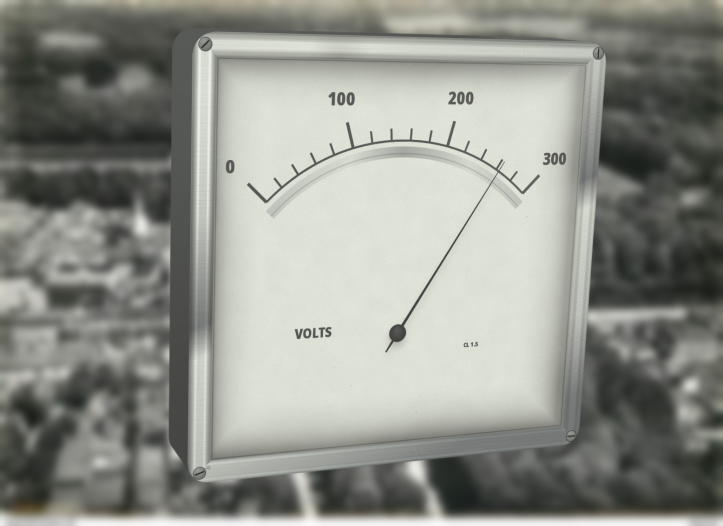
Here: 260 (V)
